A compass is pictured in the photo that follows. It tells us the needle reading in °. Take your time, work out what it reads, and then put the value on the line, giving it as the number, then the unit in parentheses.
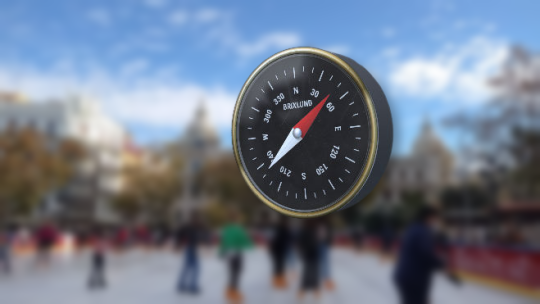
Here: 50 (°)
